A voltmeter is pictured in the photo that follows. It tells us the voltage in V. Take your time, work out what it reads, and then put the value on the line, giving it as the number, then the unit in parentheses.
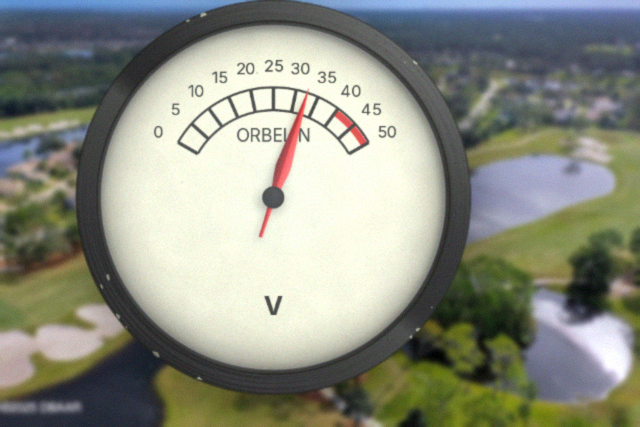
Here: 32.5 (V)
